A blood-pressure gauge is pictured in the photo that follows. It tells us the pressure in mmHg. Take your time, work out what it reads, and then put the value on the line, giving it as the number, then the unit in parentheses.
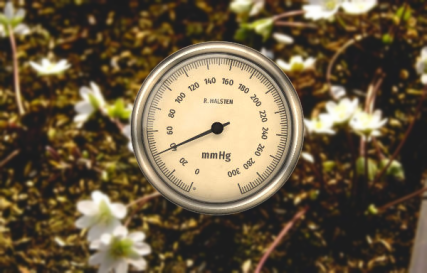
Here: 40 (mmHg)
